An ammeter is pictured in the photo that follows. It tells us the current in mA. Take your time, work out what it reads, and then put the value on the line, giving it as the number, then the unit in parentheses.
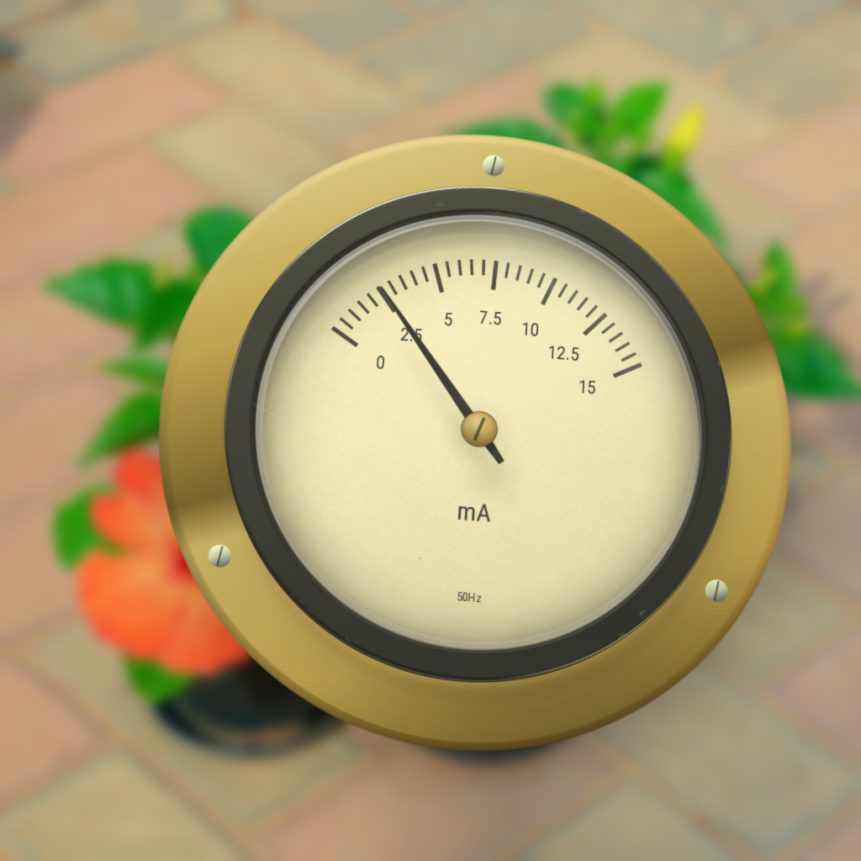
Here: 2.5 (mA)
